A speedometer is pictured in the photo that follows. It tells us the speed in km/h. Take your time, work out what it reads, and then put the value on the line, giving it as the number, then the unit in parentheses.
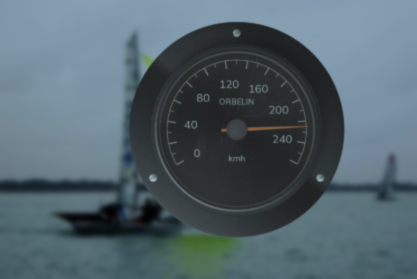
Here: 225 (km/h)
